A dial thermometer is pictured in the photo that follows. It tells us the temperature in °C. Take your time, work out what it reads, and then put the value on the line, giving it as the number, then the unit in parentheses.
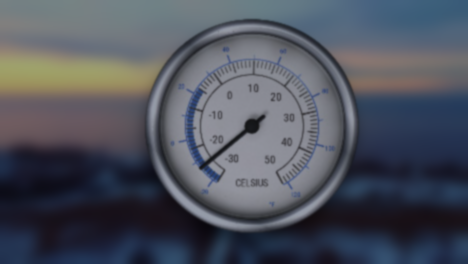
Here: -25 (°C)
